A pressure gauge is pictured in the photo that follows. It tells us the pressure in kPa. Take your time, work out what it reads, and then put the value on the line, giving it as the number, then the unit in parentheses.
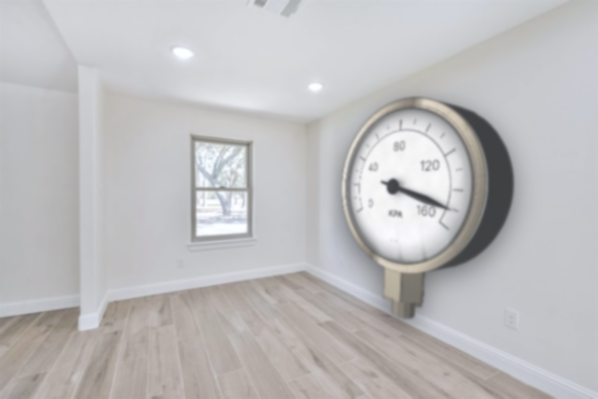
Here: 150 (kPa)
